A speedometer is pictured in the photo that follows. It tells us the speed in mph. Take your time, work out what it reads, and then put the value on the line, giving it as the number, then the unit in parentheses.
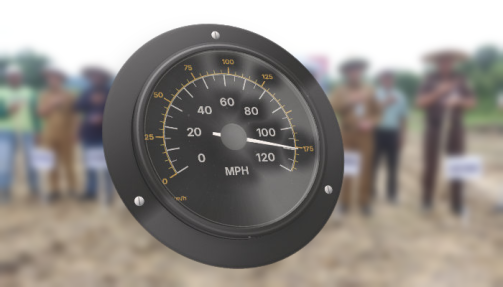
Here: 110 (mph)
